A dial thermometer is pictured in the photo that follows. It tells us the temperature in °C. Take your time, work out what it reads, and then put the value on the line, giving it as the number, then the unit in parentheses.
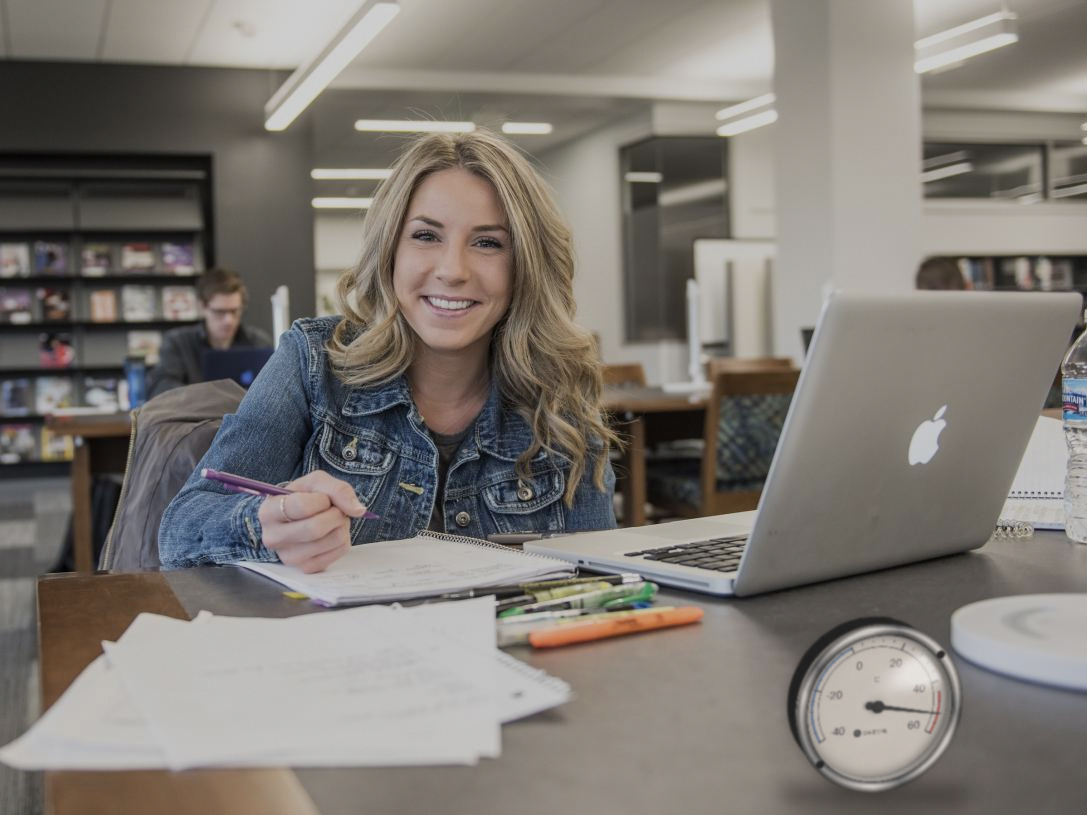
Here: 52 (°C)
